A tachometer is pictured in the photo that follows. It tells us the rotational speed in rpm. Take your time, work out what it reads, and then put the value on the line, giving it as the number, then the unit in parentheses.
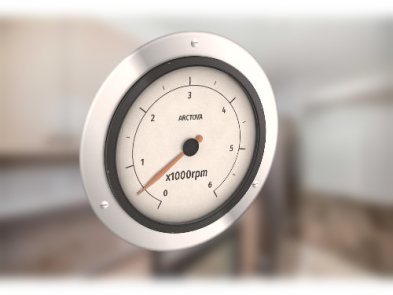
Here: 500 (rpm)
